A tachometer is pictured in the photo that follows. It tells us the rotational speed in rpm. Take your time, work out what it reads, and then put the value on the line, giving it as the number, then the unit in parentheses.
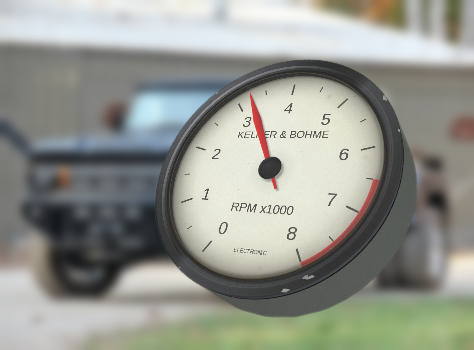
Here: 3250 (rpm)
